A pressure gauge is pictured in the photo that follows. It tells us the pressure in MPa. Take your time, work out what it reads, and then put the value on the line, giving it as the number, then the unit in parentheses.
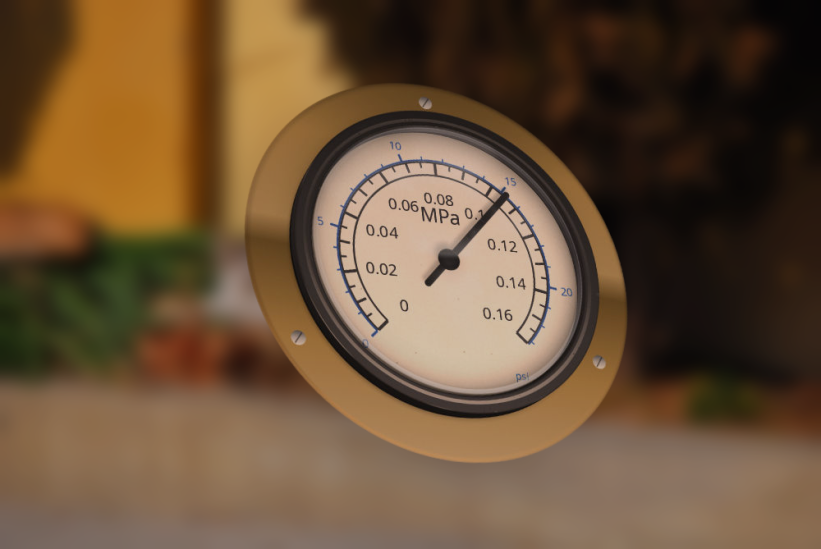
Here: 0.105 (MPa)
